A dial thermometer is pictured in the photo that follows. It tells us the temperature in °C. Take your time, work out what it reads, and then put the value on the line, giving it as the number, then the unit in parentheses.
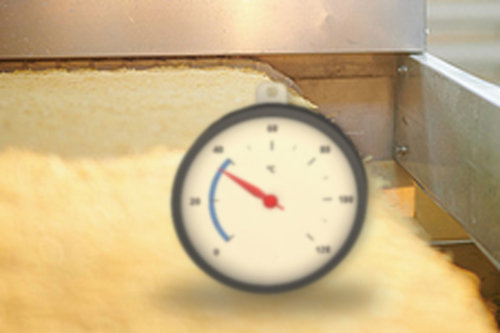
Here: 35 (°C)
